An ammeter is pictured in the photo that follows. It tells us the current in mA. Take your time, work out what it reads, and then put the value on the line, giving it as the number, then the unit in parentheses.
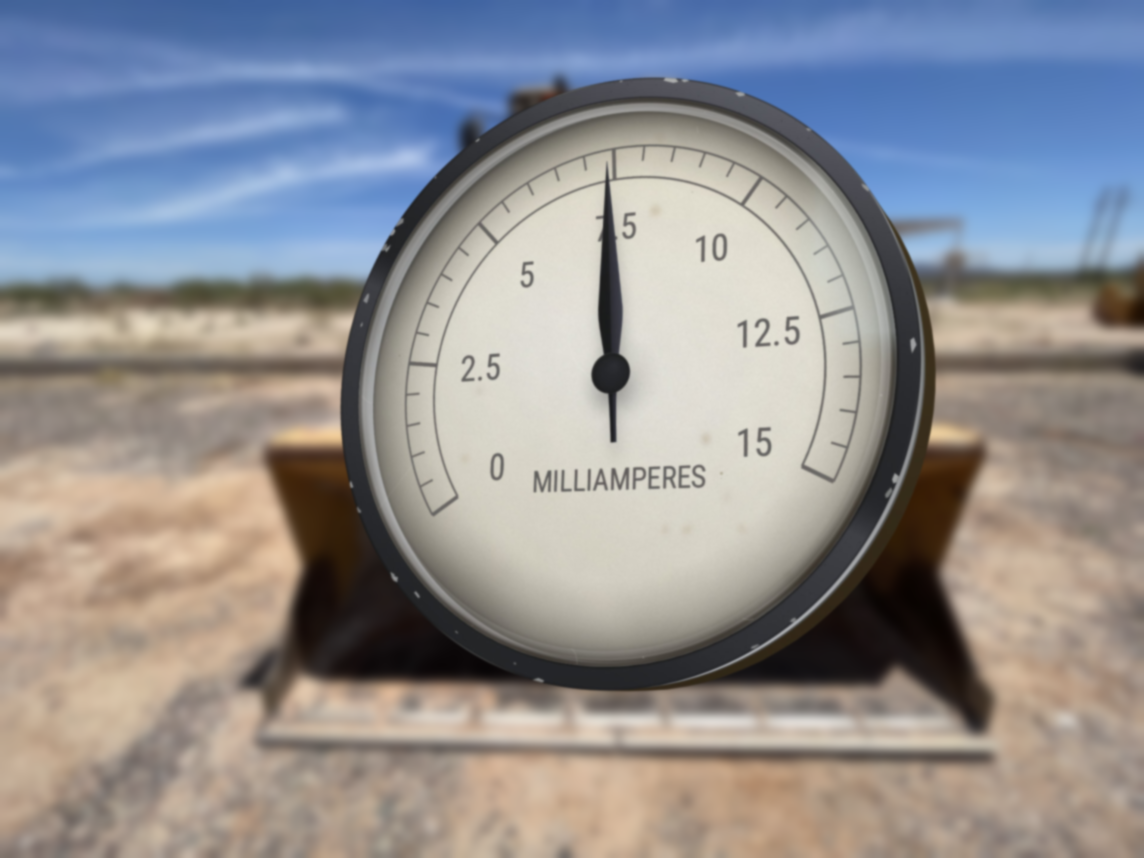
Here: 7.5 (mA)
